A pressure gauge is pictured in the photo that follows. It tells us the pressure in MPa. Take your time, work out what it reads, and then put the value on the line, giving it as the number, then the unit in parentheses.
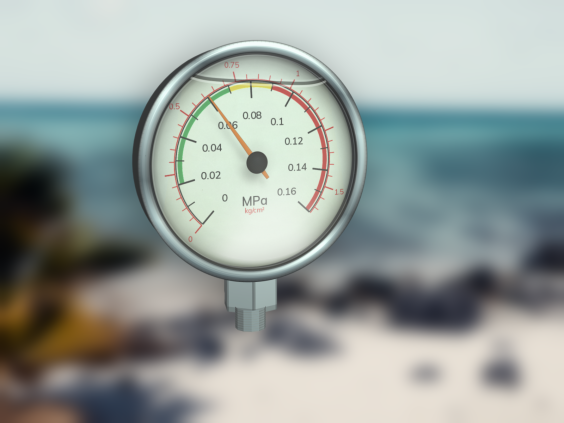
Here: 0.06 (MPa)
